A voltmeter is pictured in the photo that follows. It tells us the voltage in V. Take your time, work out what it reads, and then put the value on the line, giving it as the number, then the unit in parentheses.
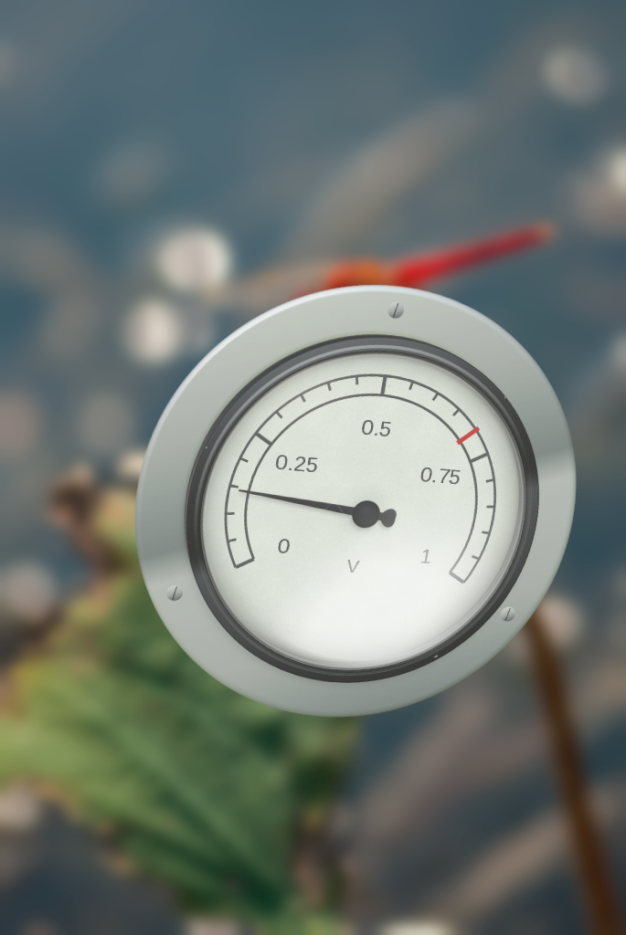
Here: 0.15 (V)
